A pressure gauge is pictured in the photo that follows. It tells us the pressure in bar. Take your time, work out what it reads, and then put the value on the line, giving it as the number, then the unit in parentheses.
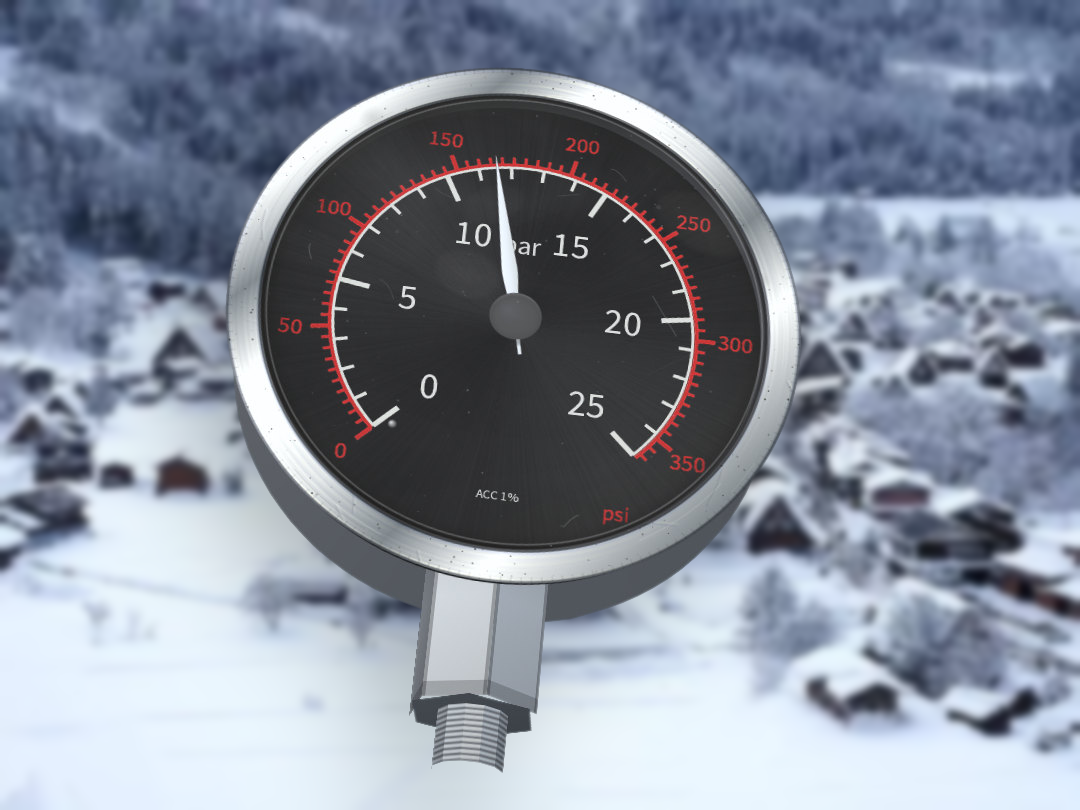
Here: 11.5 (bar)
